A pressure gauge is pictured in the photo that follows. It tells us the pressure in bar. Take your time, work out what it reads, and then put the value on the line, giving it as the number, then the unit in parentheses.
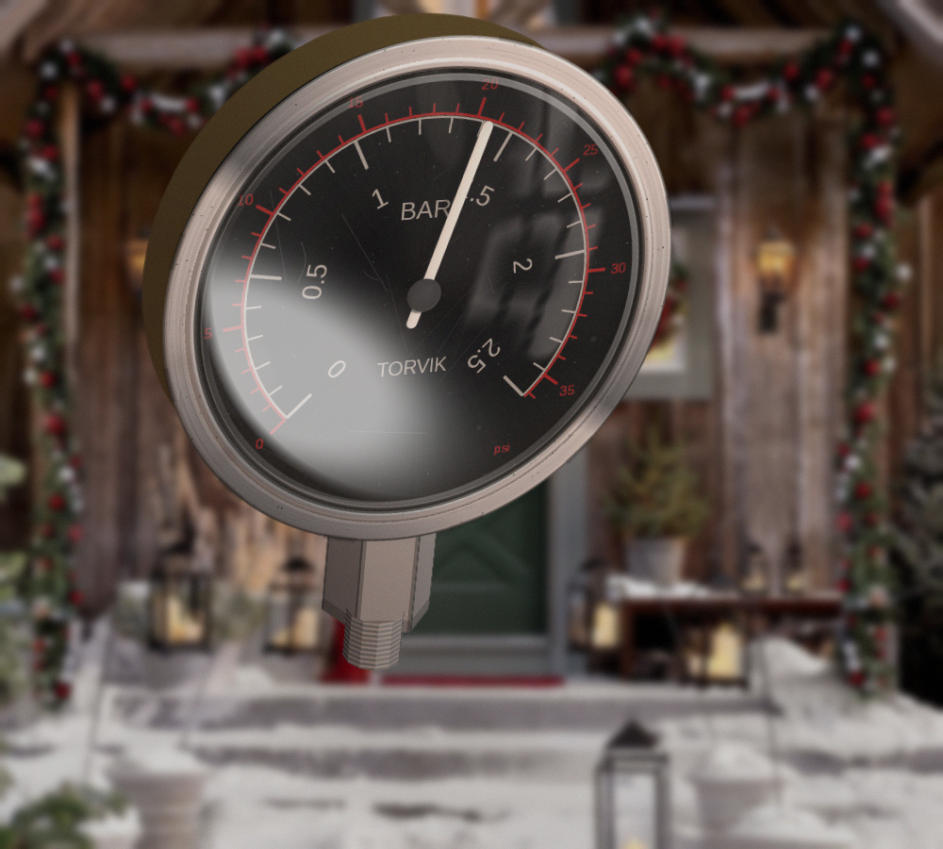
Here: 1.4 (bar)
